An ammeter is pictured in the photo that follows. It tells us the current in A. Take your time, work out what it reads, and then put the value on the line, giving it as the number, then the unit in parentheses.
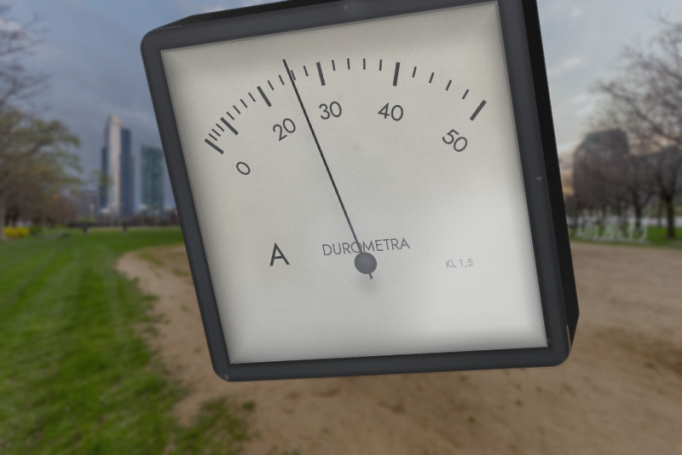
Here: 26 (A)
